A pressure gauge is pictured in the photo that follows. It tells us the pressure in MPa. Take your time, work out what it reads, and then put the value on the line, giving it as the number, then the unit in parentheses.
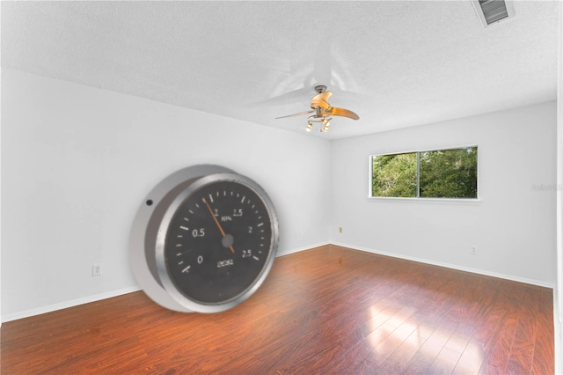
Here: 0.9 (MPa)
